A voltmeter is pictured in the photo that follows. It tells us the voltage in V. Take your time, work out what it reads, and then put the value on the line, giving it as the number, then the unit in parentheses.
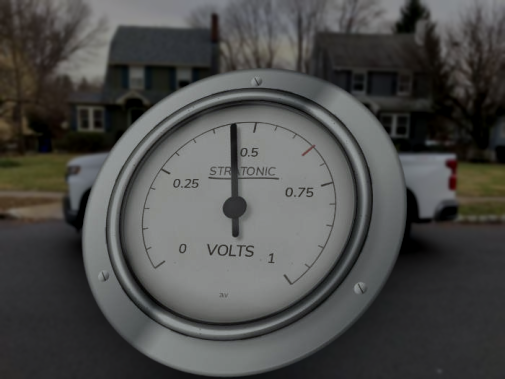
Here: 0.45 (V)
